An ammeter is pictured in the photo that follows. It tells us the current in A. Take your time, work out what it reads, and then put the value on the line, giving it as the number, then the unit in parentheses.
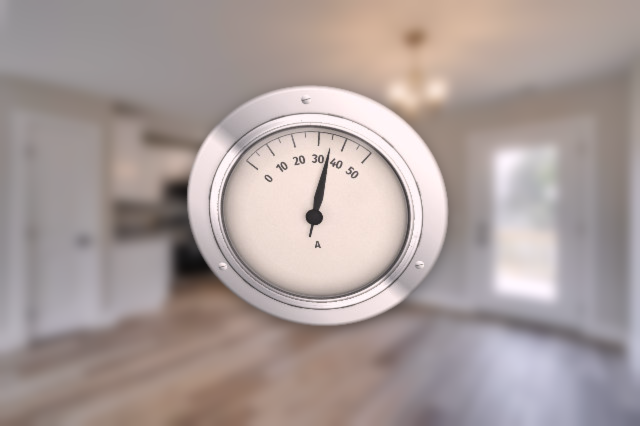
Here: 35 (A)
